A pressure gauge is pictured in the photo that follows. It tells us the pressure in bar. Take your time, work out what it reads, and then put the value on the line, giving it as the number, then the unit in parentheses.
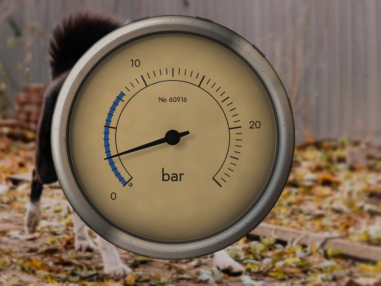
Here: 2.5 (bar)
